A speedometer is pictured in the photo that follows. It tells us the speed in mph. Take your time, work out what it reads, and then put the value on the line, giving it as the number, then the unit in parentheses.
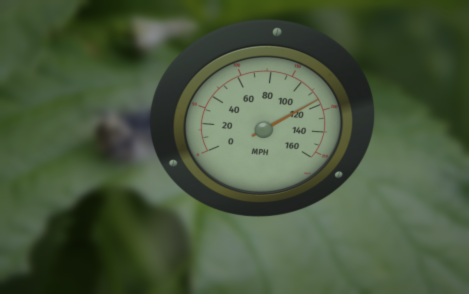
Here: 115 (mph)
